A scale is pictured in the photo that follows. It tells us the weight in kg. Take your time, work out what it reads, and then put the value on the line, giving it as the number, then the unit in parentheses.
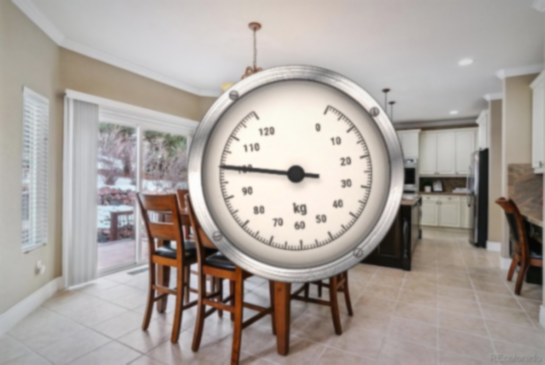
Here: 100 (kg)
